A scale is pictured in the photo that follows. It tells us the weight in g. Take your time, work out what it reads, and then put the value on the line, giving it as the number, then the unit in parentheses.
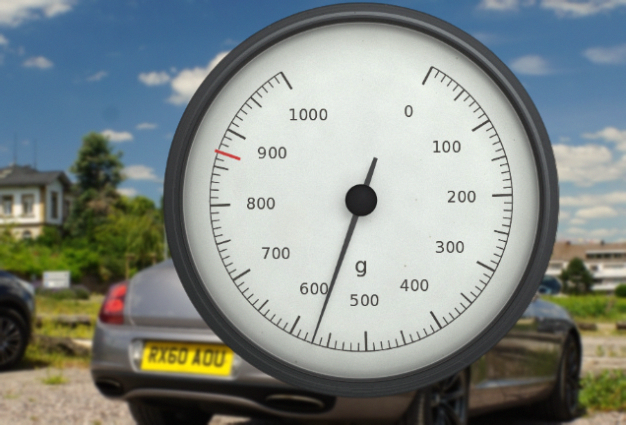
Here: 570 (g)
